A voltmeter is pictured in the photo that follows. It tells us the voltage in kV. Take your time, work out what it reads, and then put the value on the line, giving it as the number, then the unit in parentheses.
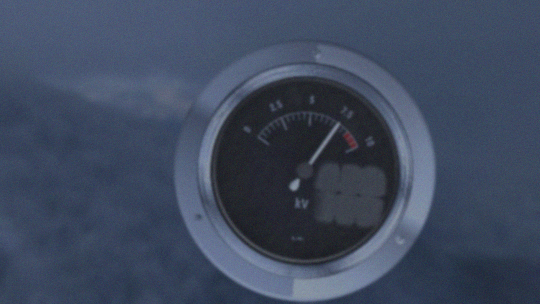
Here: 7.5 (kV)
